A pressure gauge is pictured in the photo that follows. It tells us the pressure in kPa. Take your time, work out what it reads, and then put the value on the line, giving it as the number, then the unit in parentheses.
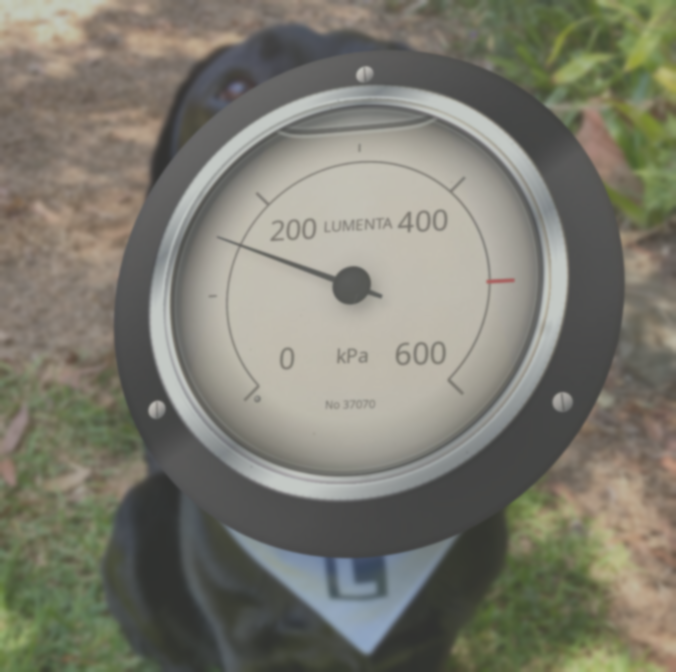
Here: 150 (kPa)
